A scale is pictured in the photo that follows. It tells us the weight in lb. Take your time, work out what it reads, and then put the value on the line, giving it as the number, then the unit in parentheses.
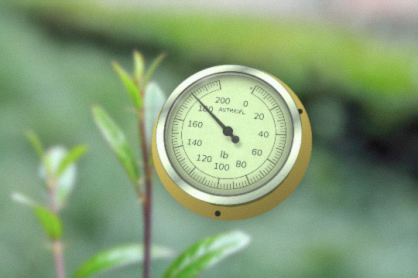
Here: 180 (lb)
